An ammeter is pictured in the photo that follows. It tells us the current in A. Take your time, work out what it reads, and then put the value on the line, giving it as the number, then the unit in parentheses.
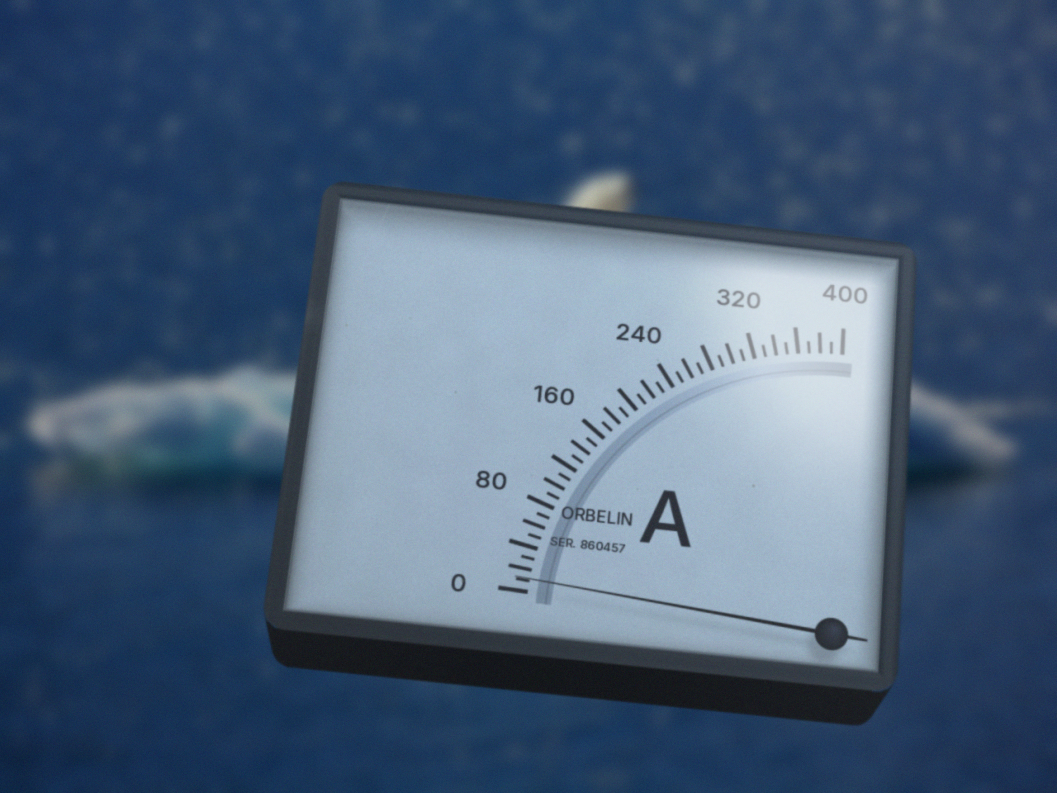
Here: 10 (A)
